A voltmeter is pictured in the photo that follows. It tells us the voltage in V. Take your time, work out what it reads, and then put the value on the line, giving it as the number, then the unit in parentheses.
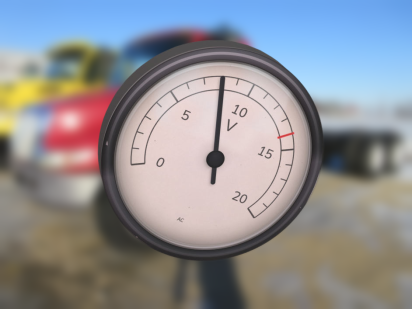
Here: 8 (V)
